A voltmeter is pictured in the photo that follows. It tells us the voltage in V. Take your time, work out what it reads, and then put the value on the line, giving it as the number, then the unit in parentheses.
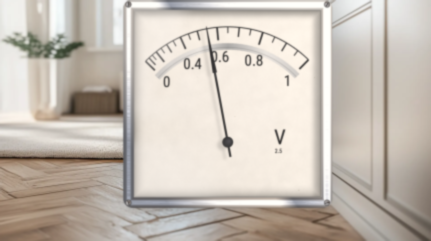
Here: 0.55 (V)
